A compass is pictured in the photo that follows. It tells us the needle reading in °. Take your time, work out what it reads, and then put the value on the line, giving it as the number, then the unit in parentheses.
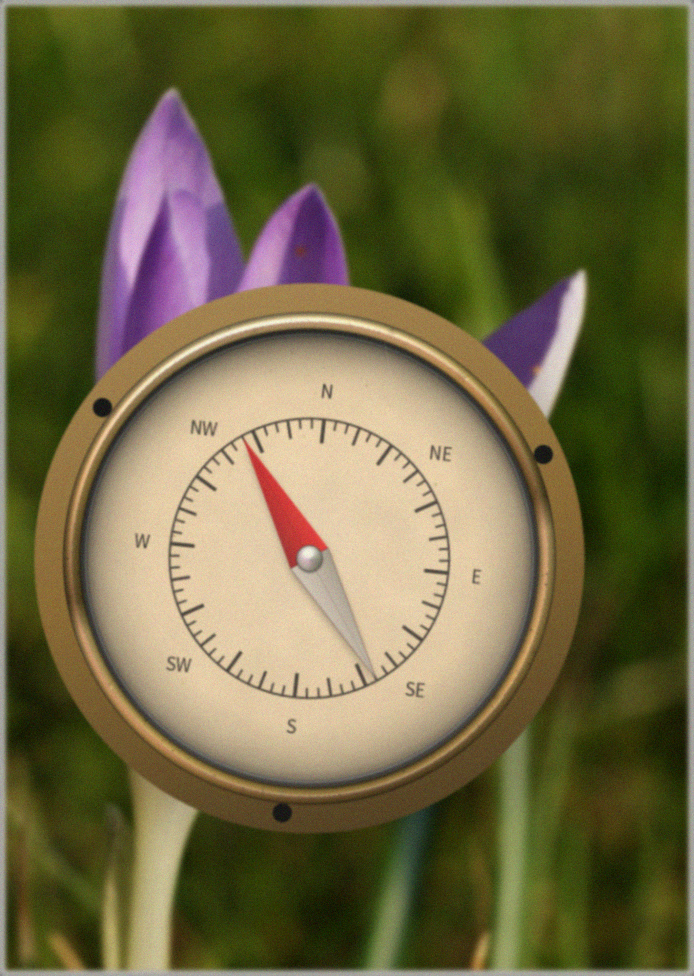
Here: 325 (°)
